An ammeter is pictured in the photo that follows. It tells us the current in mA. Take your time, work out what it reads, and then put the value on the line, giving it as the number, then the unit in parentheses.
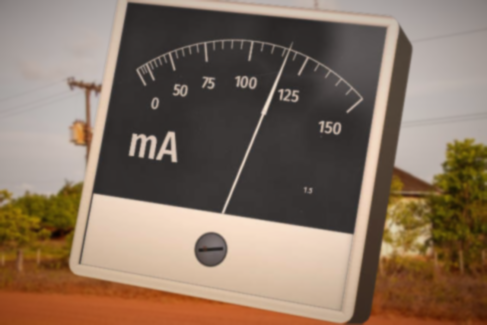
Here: 117.5 (mA)
